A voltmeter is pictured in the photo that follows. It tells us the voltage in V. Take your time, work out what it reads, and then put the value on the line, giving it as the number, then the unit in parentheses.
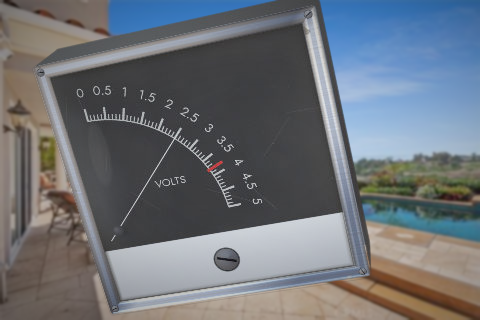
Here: 2.5 (V)
